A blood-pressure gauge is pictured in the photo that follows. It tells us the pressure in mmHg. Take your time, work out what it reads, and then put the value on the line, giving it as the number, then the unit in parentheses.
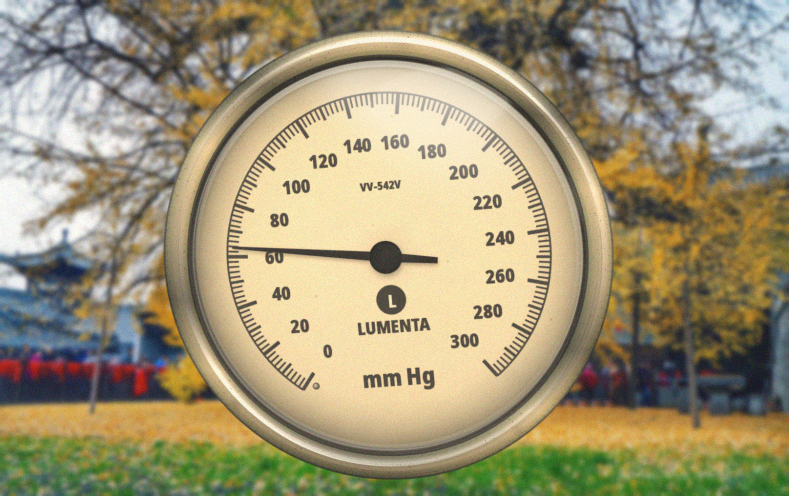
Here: 64 (mmHg)
